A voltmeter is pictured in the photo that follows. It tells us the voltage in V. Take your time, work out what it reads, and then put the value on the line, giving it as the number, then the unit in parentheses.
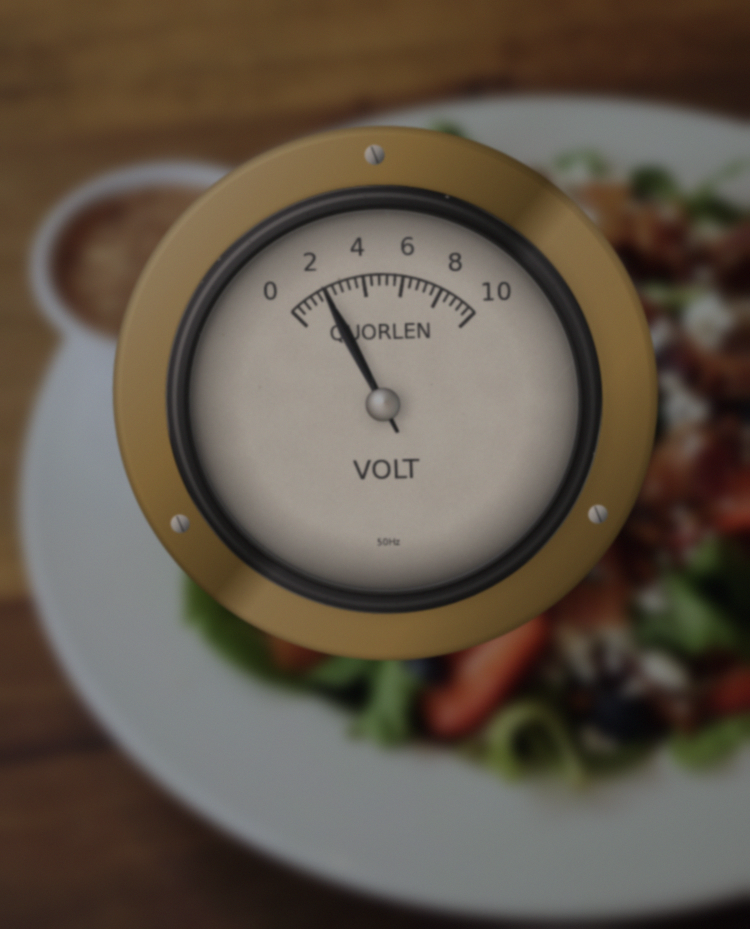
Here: 2 (V)
